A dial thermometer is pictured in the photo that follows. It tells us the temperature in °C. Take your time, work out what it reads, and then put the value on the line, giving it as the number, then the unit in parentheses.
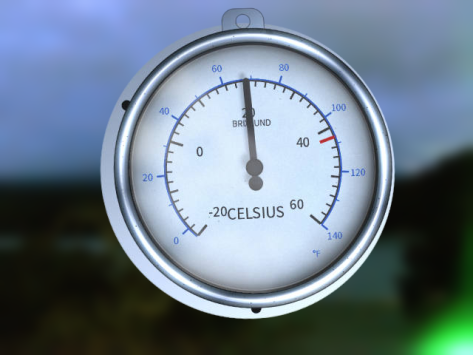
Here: 20 (°C)
